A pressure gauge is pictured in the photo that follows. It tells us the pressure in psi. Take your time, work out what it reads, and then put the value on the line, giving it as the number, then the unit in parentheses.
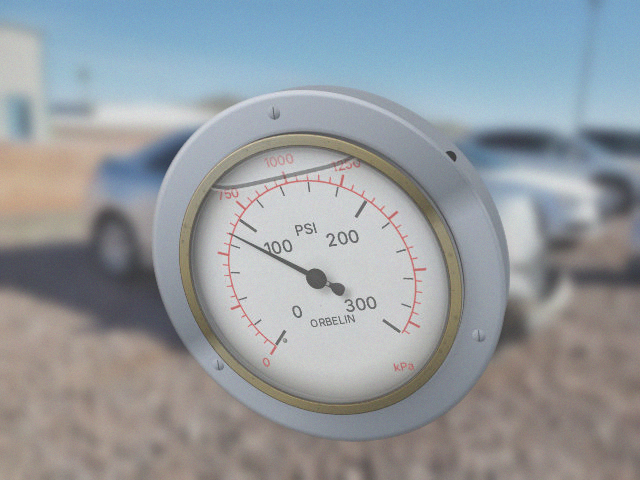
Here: 90 (psi)
